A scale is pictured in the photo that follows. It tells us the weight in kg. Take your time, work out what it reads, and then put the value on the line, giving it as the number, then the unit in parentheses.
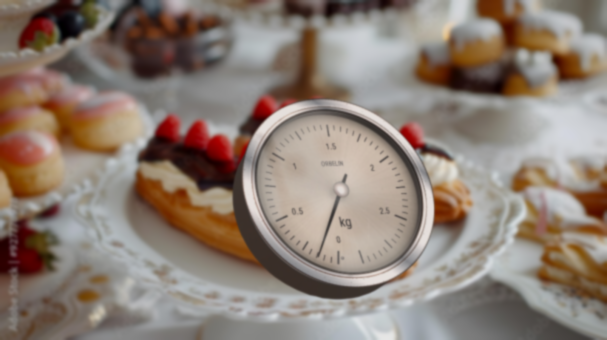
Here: 0.15 (kg)
